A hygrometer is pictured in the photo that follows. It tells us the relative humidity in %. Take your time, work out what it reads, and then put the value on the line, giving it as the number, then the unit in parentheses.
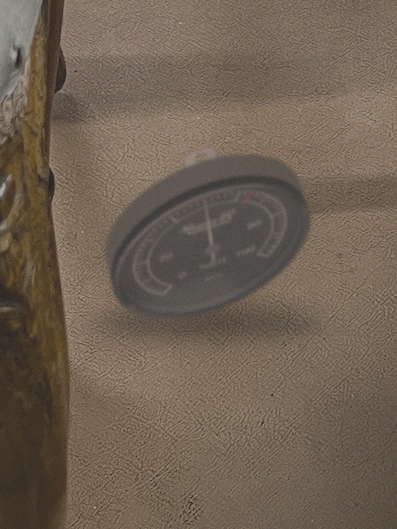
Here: 50 (%)
